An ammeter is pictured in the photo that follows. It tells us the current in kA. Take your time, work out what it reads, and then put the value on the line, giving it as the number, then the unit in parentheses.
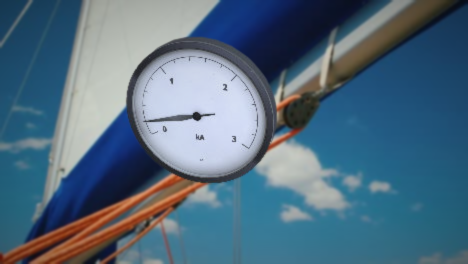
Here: 0.2 (kA)
